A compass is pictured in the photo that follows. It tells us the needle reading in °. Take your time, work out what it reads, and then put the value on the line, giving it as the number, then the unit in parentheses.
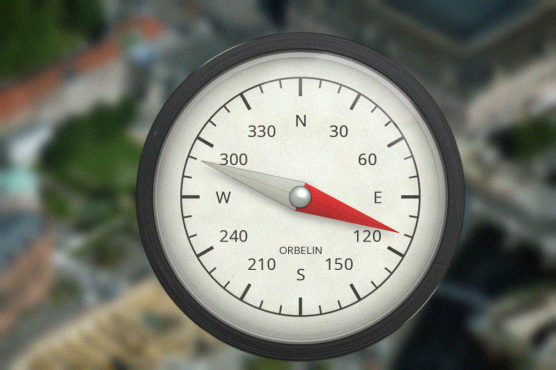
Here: 110 (°)
